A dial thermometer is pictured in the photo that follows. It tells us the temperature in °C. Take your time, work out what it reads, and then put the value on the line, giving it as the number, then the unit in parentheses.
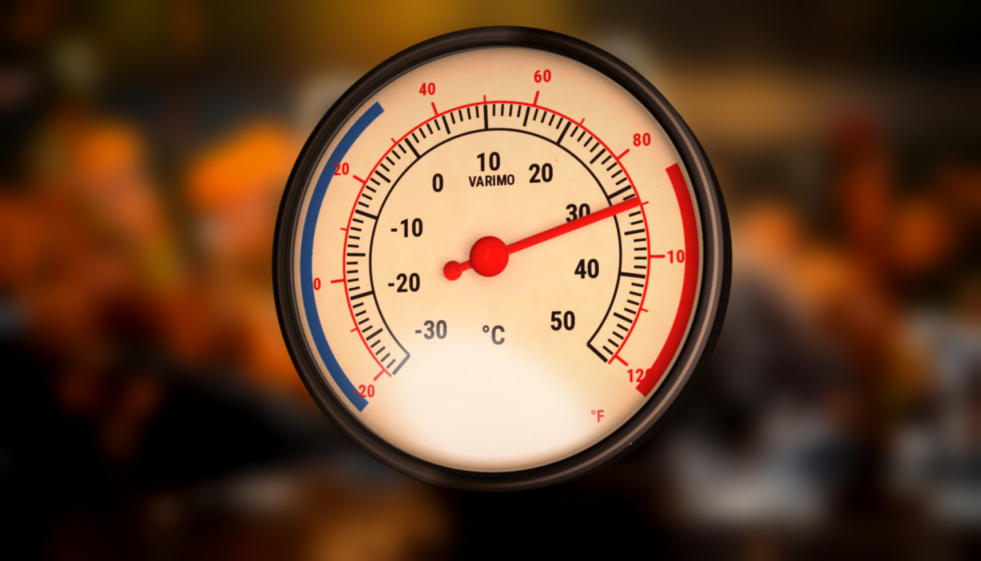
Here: 32 (°C)
